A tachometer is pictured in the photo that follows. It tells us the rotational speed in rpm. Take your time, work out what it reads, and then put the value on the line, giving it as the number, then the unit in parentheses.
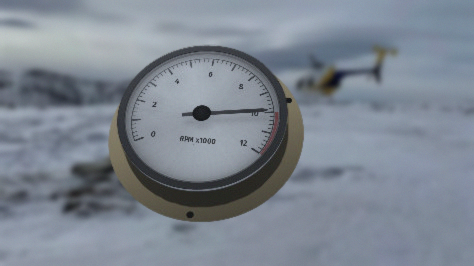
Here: 10000 (rpm)
